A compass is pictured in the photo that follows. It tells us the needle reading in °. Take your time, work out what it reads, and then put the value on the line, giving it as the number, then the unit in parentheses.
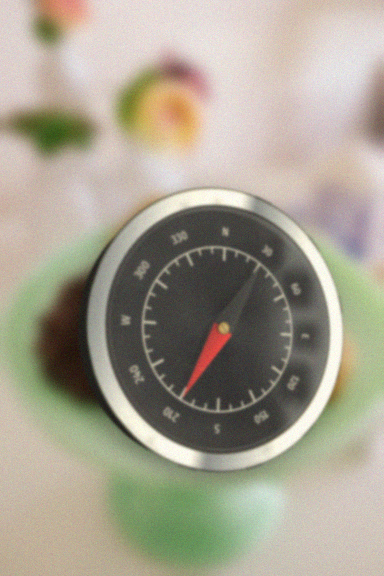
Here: 210 (°)
